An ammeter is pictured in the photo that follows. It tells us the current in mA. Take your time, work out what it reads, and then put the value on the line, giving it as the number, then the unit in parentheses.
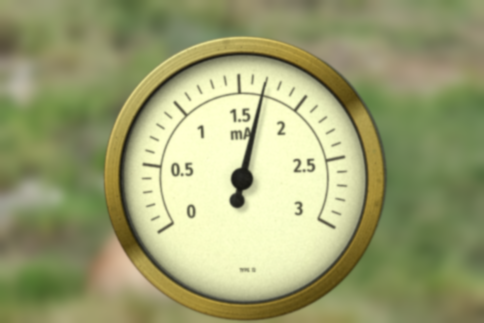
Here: 1.7 (mA)
